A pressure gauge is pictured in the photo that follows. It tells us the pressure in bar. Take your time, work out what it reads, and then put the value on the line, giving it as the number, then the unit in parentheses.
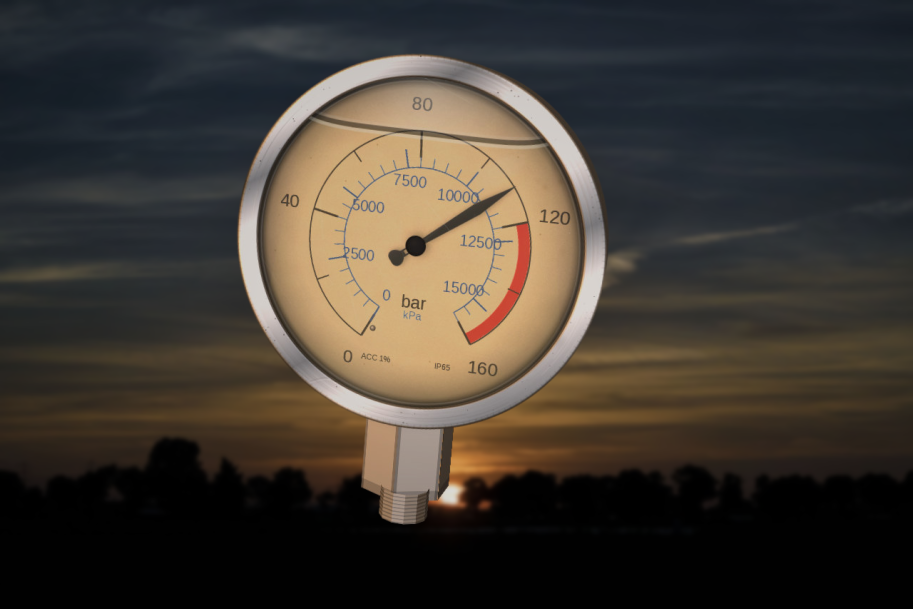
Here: 110 (bar)
